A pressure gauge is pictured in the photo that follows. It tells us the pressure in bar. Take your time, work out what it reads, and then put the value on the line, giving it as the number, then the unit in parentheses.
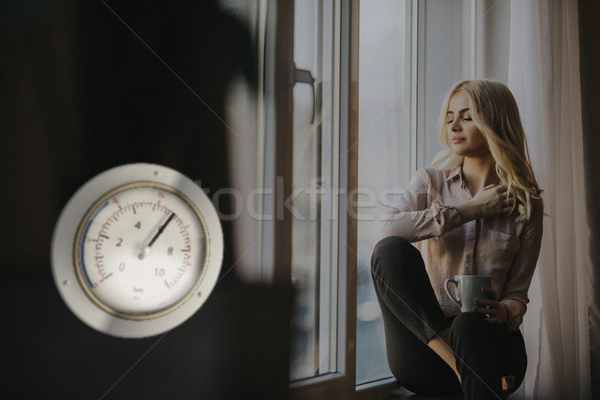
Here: 6 (bar)
